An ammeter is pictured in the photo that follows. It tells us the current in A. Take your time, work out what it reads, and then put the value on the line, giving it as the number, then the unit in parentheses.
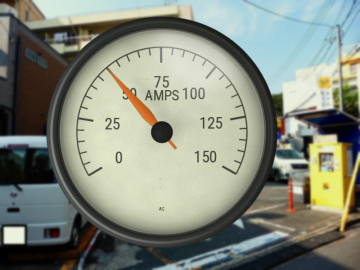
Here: 50 (A)
